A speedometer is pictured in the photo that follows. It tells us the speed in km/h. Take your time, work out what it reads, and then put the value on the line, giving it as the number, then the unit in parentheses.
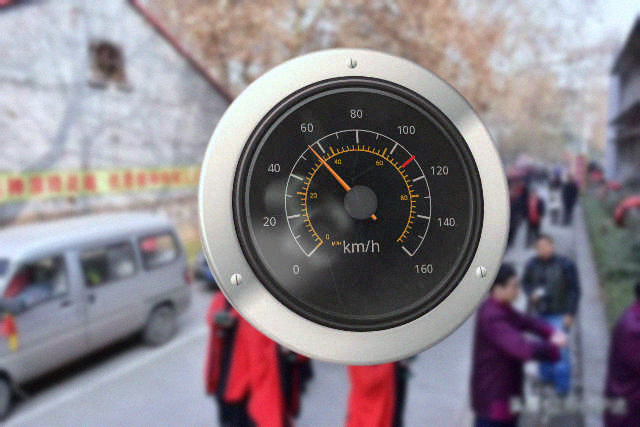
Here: 55 (km/h)
